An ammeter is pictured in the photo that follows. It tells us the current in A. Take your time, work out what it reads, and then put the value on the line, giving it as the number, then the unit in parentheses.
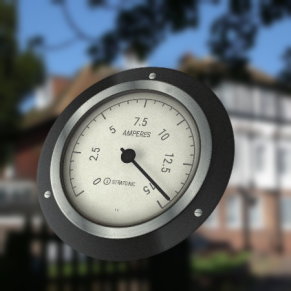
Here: 14.5 (A)
